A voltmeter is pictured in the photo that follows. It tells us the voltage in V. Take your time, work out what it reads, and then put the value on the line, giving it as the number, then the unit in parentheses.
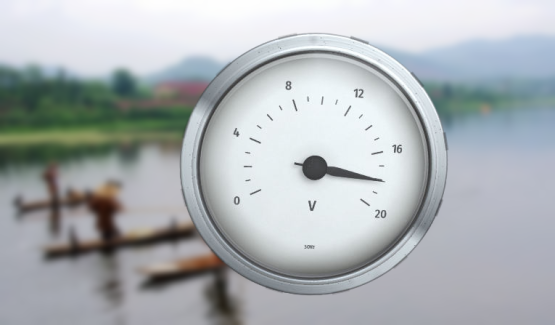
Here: 18 (V)
